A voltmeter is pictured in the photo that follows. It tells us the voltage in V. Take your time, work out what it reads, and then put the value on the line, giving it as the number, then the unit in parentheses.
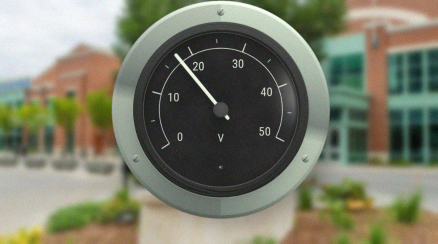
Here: 17.5 (V)
